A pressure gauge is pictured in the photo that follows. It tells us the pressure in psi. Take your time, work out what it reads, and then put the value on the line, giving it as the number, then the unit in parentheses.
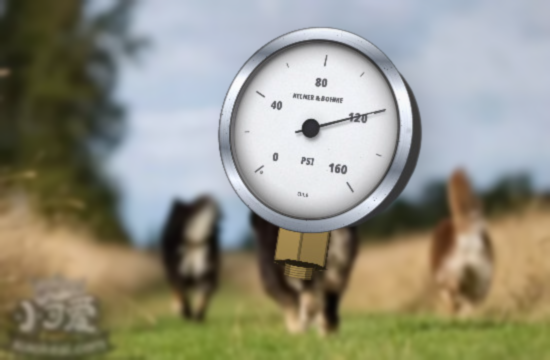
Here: 120 (psi)
